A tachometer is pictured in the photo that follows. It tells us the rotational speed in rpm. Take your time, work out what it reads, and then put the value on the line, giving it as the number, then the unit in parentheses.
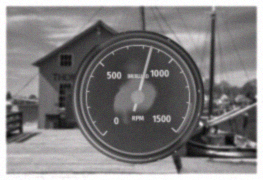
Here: 850 (rpm)
